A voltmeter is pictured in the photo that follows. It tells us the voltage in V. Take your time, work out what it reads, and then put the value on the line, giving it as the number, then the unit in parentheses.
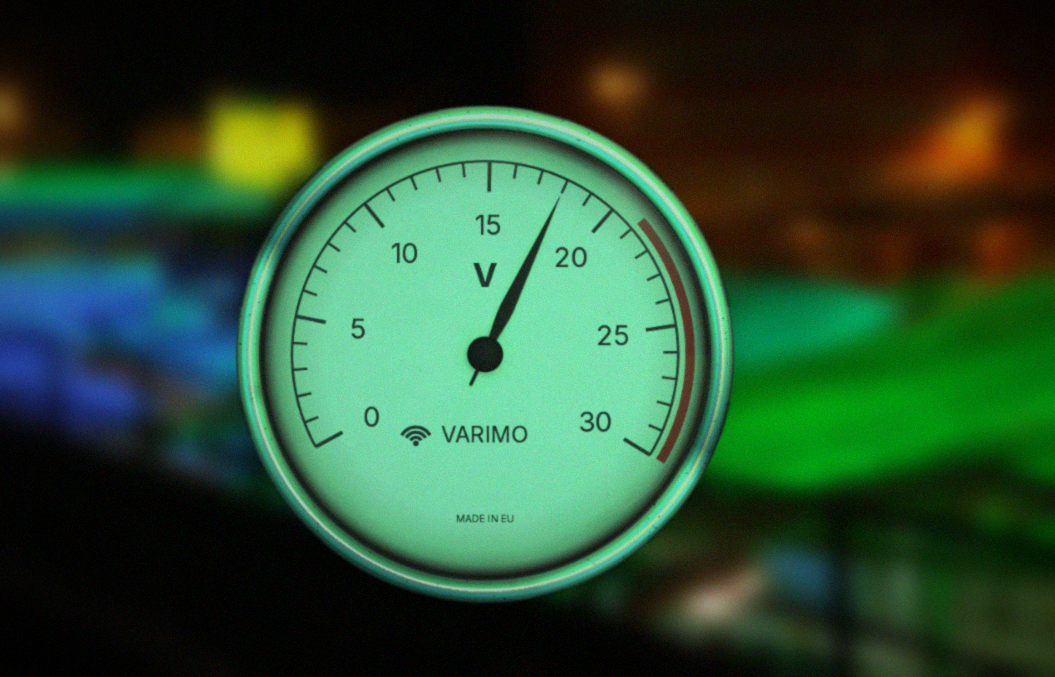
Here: 18 (V)
